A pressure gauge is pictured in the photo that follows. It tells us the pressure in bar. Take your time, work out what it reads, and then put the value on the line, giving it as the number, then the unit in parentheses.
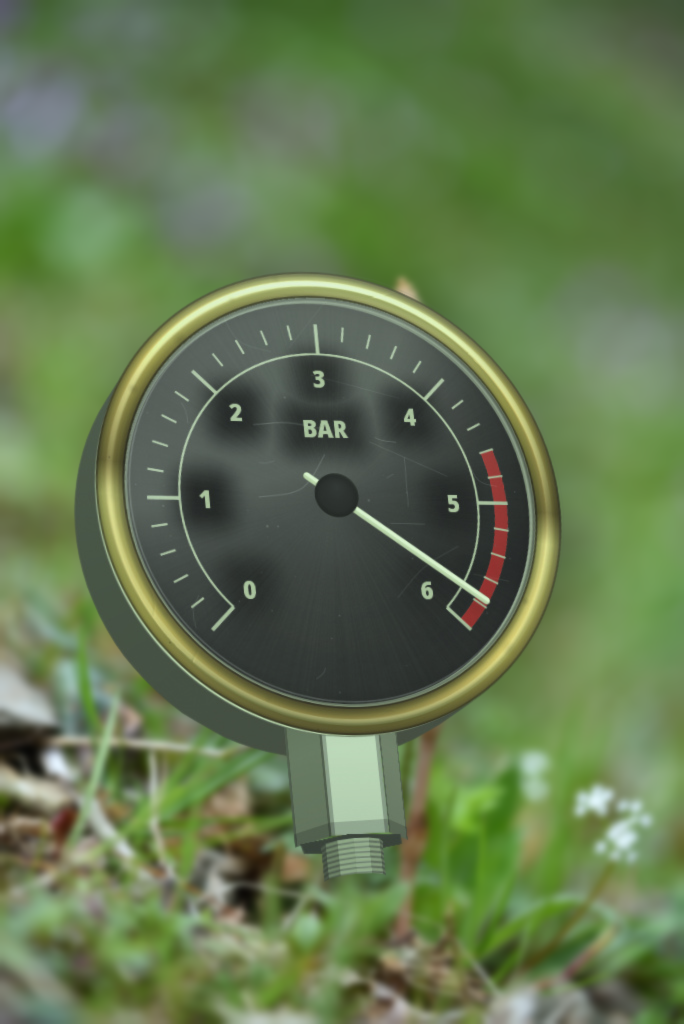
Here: 5.8 (bar)
